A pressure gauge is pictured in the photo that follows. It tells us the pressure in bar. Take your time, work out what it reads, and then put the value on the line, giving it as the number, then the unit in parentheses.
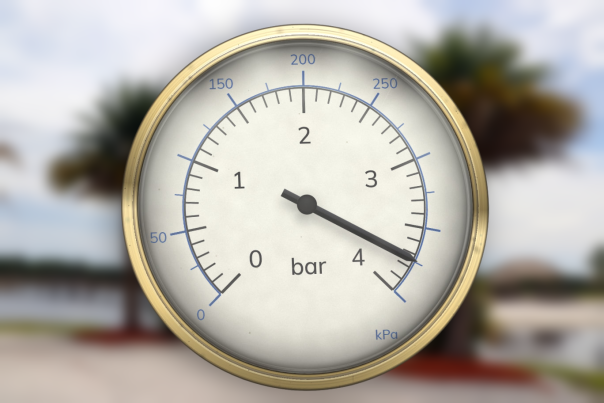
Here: 3.75 (bar)
